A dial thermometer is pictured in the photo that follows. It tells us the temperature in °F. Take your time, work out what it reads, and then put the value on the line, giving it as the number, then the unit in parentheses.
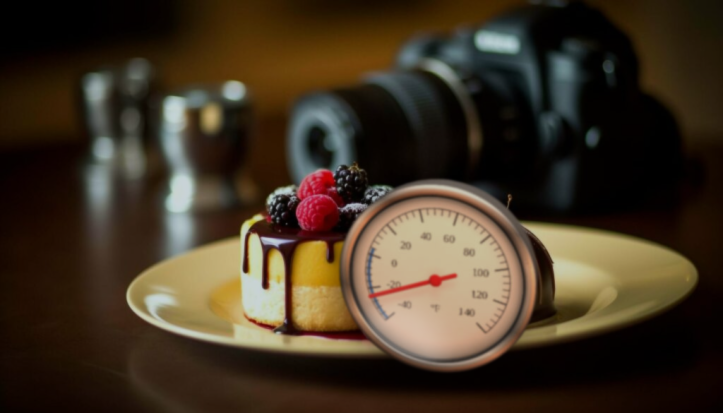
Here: -24 (°F)
